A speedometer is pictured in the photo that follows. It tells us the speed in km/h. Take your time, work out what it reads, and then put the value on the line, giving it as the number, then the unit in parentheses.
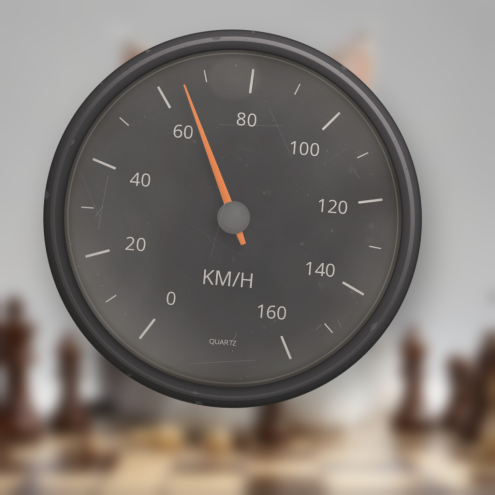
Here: 65 (km/h)
